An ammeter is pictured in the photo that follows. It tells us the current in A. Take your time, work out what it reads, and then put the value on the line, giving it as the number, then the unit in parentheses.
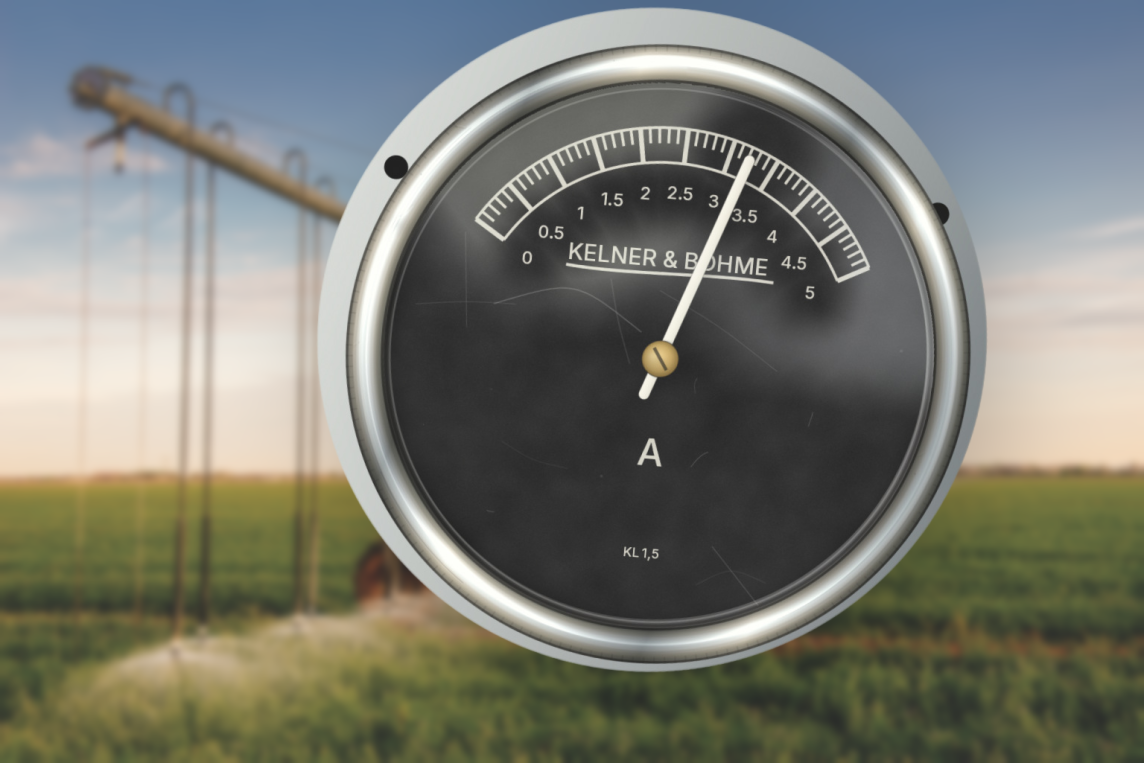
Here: 3.2 (A)
